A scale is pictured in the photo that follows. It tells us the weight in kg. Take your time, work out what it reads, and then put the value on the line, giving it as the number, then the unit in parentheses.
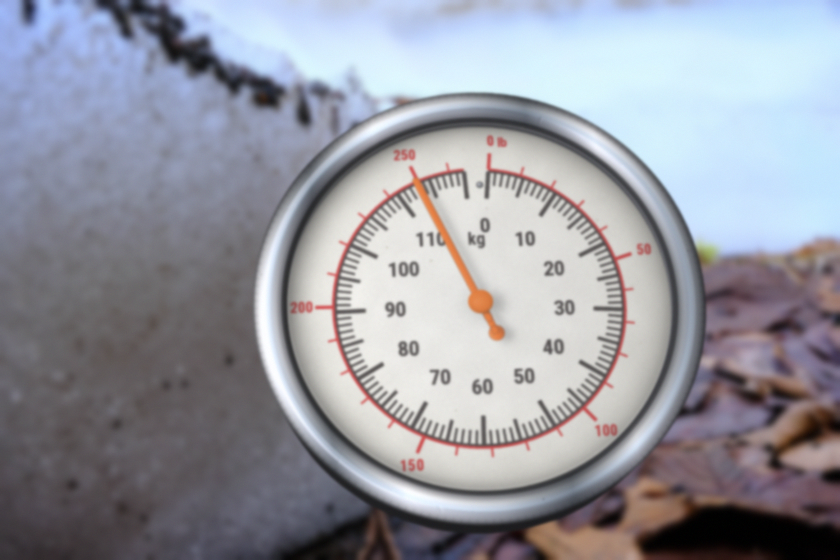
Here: 113 (kg)
